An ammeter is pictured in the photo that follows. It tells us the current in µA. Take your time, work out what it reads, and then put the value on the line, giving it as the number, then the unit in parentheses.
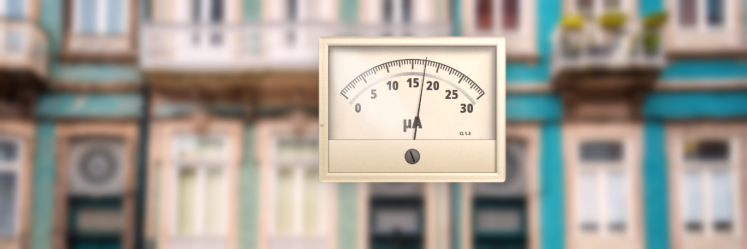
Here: 17.5 (µA)
